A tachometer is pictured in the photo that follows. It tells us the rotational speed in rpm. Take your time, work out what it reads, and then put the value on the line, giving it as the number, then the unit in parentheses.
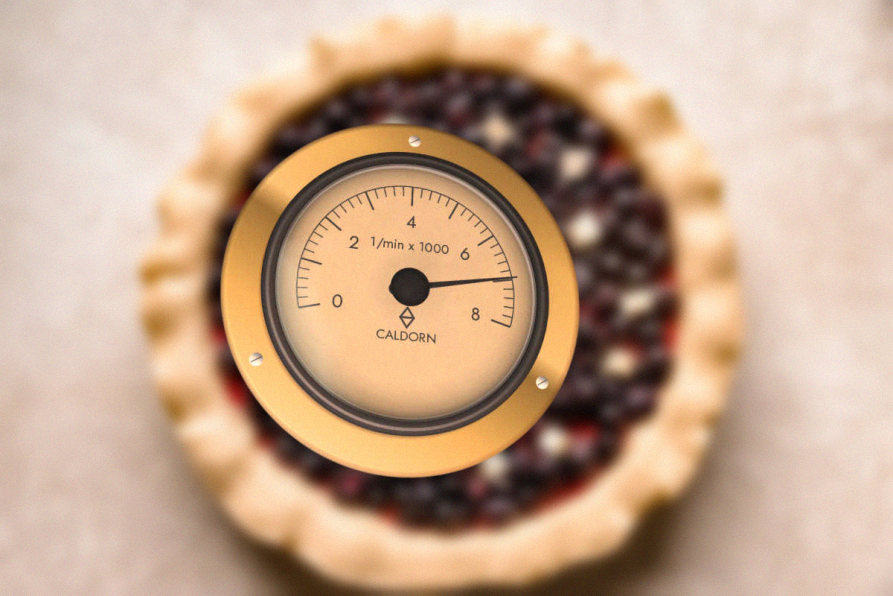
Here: 7000 (rpm)
